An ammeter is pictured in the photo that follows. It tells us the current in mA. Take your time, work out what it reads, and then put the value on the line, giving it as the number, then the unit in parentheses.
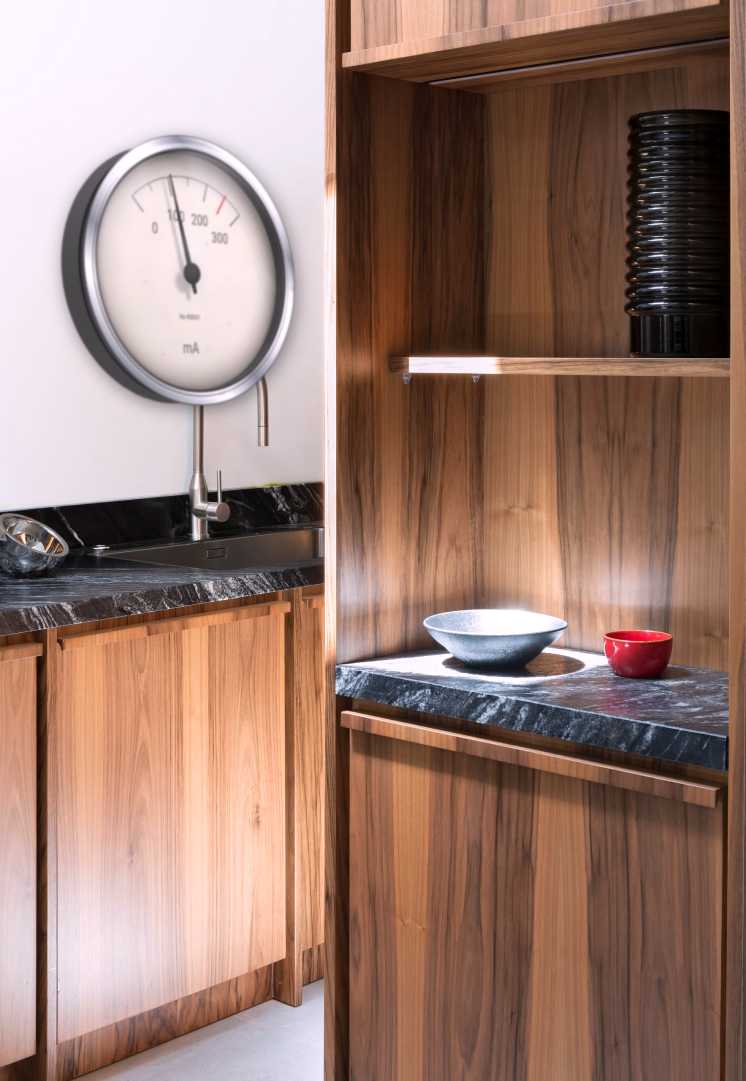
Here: 100 (mA)
